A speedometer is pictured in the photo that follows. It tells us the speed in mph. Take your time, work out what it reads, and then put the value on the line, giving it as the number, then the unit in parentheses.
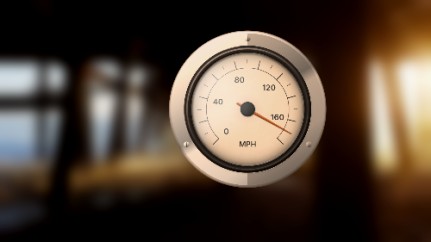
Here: 170 (mph)
